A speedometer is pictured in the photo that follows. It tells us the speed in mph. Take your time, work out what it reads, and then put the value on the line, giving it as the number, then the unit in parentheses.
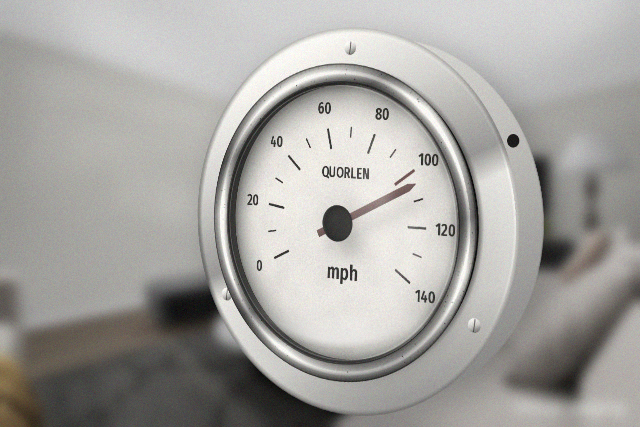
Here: 105 (mph)
